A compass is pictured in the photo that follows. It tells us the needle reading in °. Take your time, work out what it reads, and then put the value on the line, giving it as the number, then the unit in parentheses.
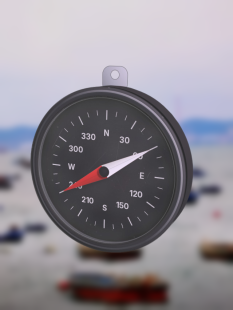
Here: 240 (°)
